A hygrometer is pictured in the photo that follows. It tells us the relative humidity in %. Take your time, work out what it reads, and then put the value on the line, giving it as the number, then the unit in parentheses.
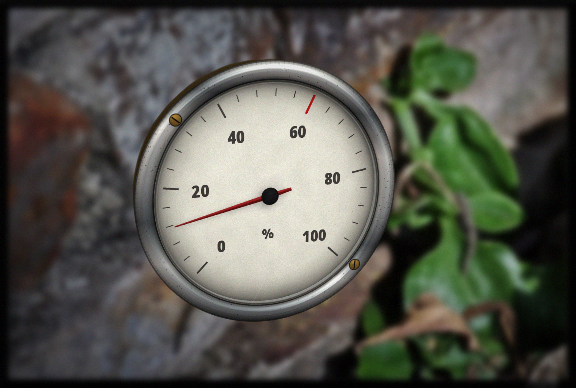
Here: 12 (%)
